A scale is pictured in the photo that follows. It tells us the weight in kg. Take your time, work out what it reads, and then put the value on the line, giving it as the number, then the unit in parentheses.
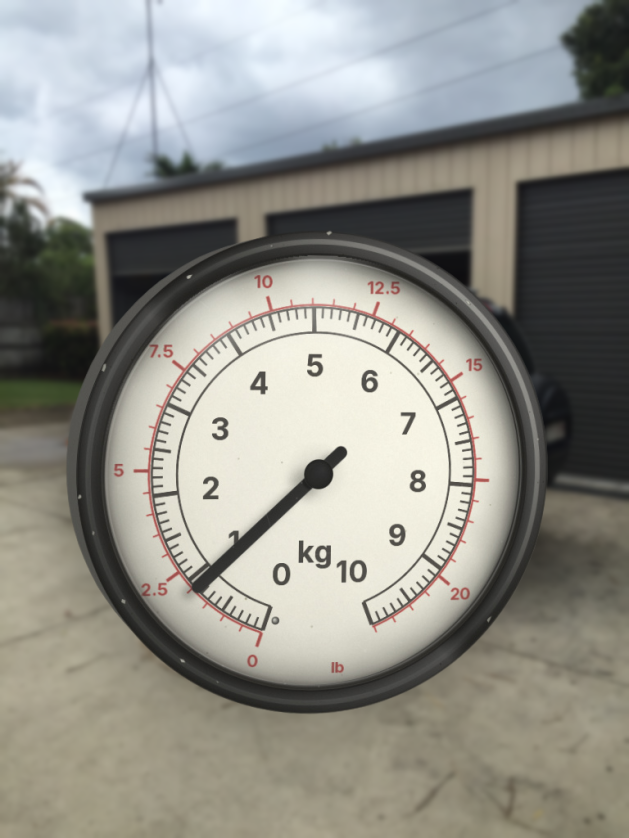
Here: 0.9 (kg)
